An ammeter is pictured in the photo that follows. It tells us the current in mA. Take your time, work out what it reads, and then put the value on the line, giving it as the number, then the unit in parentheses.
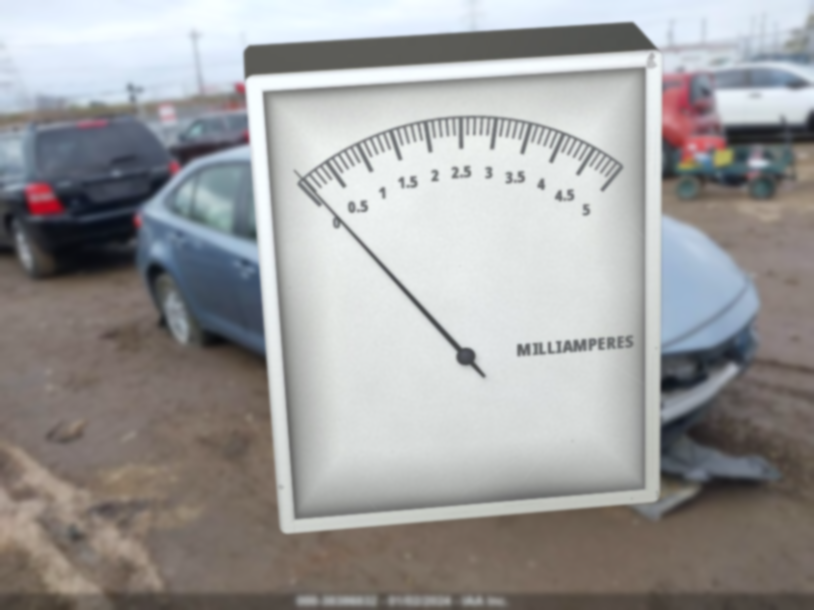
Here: 0.1 (mA)
